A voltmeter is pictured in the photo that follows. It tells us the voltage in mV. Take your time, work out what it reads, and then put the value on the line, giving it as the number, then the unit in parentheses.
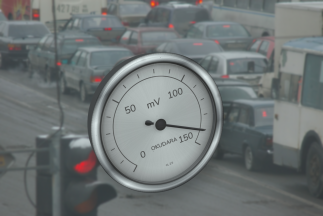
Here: 140 (mV)
